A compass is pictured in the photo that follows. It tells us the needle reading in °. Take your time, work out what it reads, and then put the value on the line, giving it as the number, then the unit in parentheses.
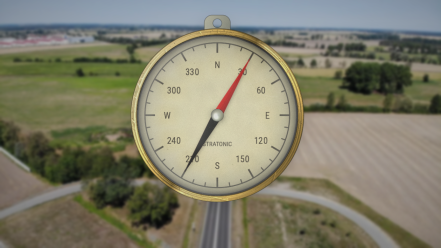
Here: 30 (°)
